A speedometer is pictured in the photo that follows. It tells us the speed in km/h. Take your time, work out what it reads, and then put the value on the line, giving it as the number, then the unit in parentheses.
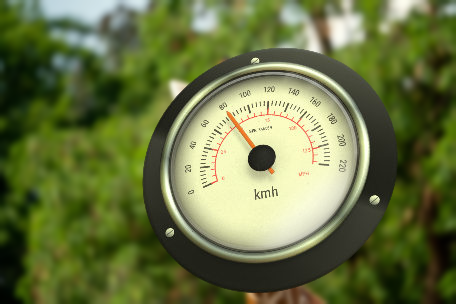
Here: 80 (km/h)
